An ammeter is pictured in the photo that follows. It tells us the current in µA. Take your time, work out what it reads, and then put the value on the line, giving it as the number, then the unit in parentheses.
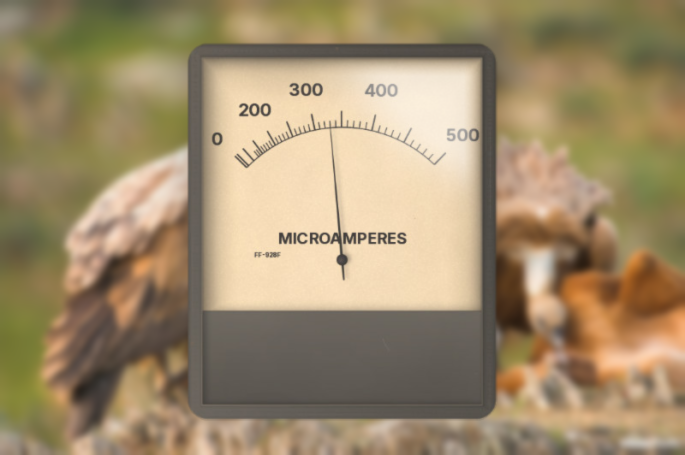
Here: 330 (µA)
